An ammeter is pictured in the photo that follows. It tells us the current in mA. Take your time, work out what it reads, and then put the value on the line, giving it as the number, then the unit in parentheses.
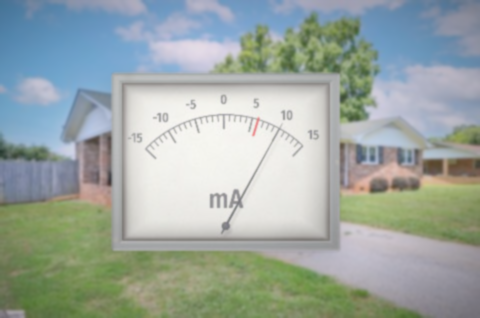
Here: 10 (mA)
